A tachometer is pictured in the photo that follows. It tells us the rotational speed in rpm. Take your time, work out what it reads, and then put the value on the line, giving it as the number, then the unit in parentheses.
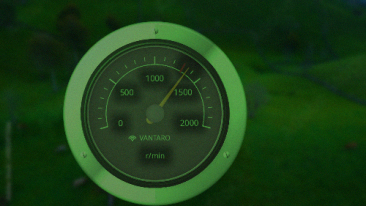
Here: 1350 (rpm)
